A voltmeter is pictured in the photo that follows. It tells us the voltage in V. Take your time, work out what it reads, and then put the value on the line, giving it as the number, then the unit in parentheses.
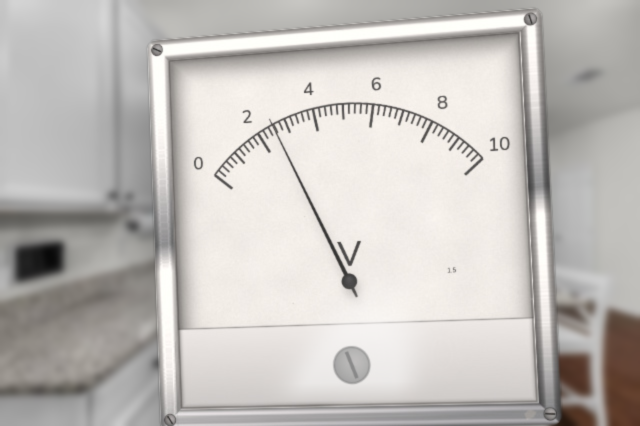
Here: 2.6 (V)
